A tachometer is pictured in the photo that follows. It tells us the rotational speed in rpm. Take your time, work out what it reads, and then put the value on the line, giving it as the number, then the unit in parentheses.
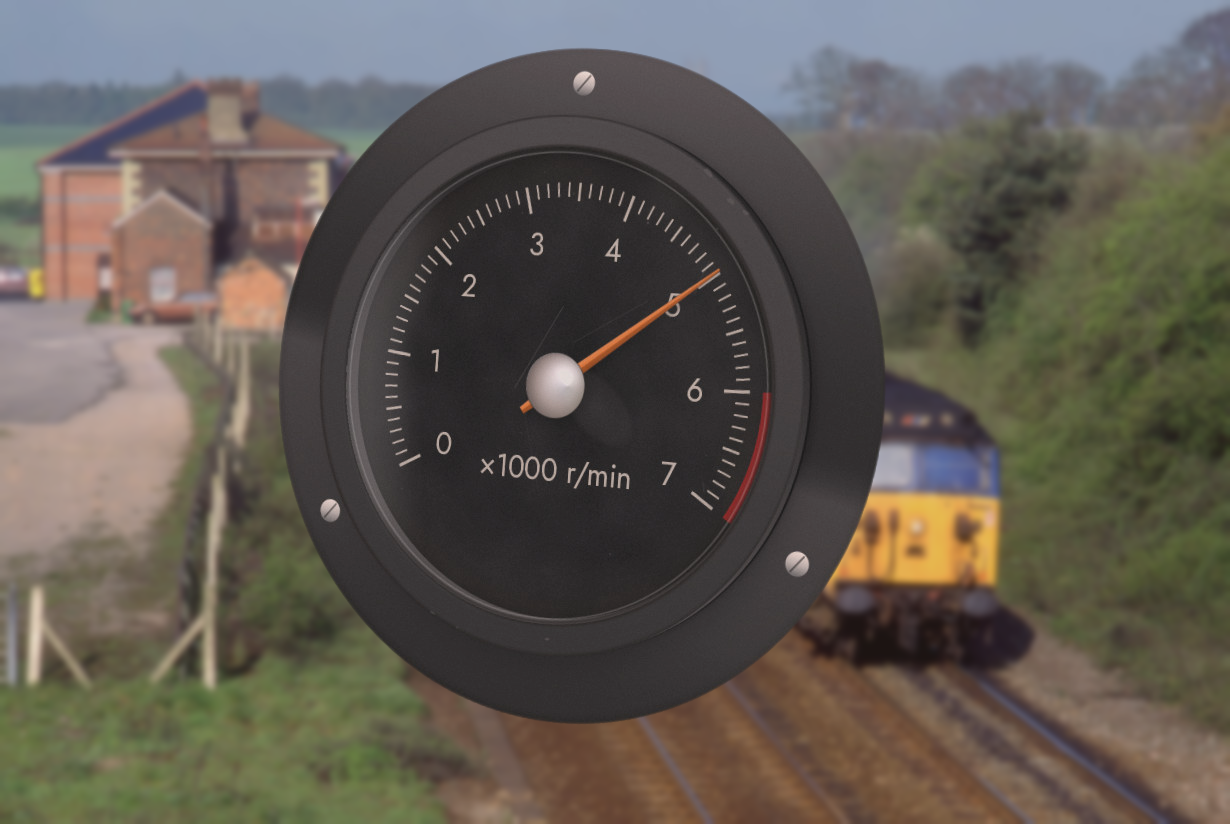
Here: 5000 (rpm)
